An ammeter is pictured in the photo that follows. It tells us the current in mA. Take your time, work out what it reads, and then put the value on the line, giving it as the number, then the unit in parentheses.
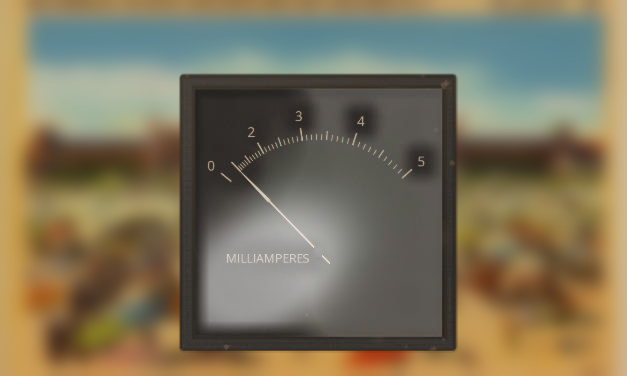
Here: 1 (mA)
